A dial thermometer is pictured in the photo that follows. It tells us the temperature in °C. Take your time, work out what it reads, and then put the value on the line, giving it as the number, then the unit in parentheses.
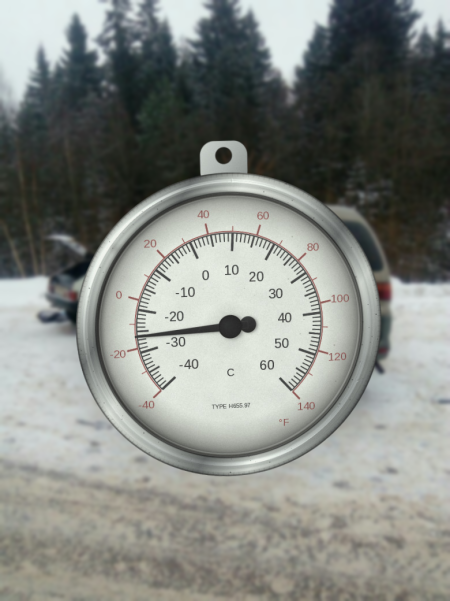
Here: -26 (°C)
